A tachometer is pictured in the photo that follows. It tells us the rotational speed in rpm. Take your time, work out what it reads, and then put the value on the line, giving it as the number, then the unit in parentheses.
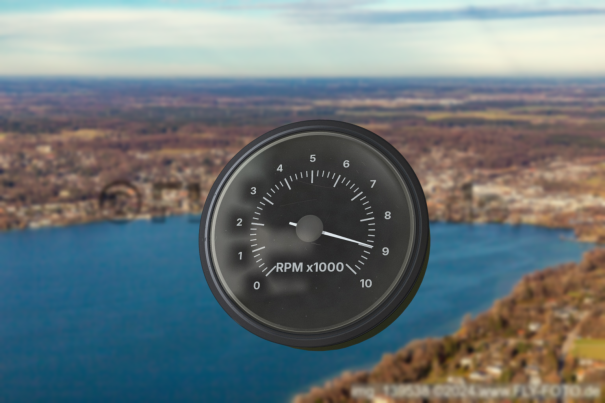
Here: 9000 (rpm)
